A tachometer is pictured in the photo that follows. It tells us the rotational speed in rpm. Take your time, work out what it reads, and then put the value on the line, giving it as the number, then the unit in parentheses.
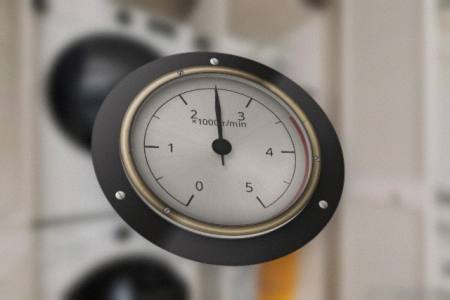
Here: 2500 (rpm)
